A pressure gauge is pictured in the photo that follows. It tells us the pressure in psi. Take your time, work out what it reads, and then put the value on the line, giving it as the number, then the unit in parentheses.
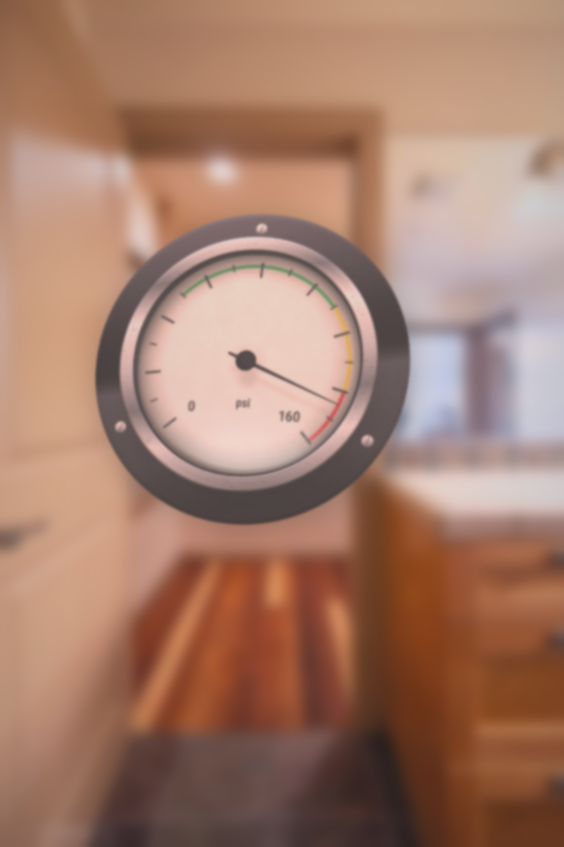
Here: 145 (psi)
